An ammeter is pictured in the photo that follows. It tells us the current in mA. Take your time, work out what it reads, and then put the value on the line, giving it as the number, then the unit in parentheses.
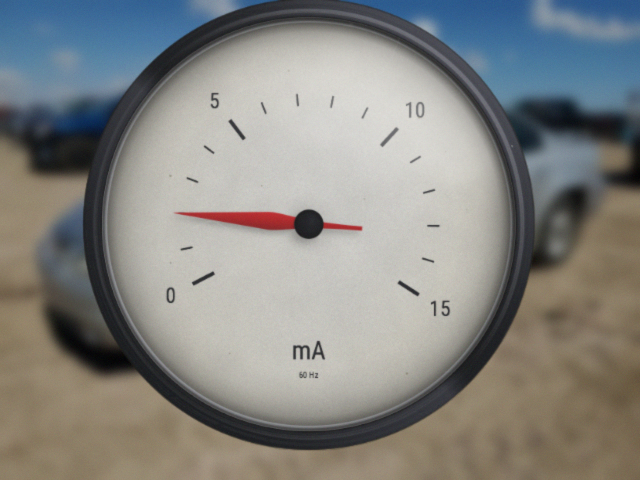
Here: 2 (mA)
